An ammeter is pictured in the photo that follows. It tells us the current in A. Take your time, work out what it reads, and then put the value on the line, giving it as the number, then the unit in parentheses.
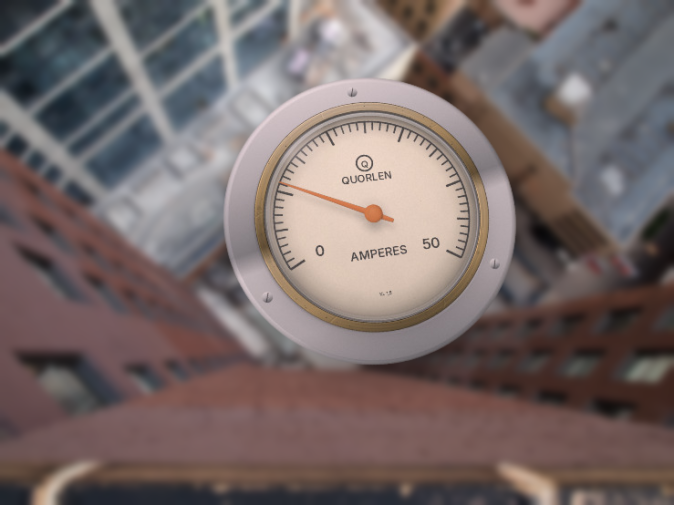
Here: 11 (A)
